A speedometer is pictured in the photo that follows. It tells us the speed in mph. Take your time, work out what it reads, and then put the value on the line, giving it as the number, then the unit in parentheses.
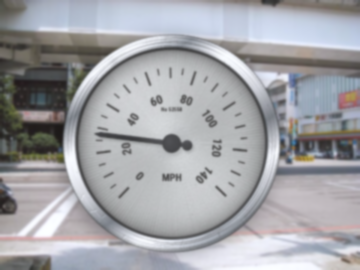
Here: 27.5 (mph)
